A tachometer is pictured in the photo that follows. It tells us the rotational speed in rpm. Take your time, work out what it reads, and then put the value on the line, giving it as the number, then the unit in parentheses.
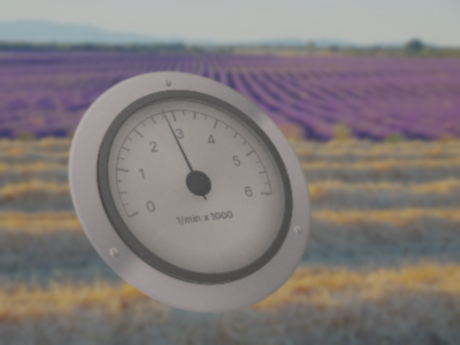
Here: 2750 (rpm)
